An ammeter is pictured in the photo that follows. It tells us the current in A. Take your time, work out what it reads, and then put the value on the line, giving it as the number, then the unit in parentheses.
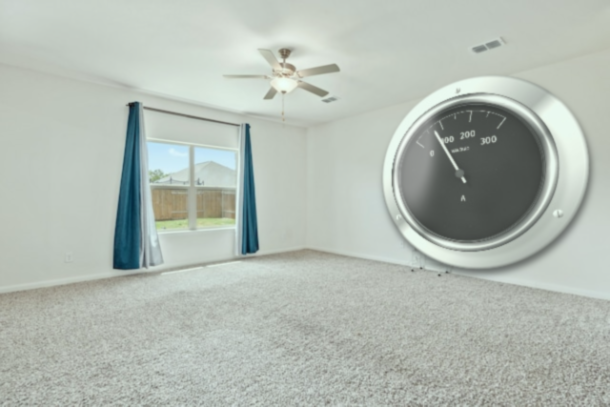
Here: 75 (A)
